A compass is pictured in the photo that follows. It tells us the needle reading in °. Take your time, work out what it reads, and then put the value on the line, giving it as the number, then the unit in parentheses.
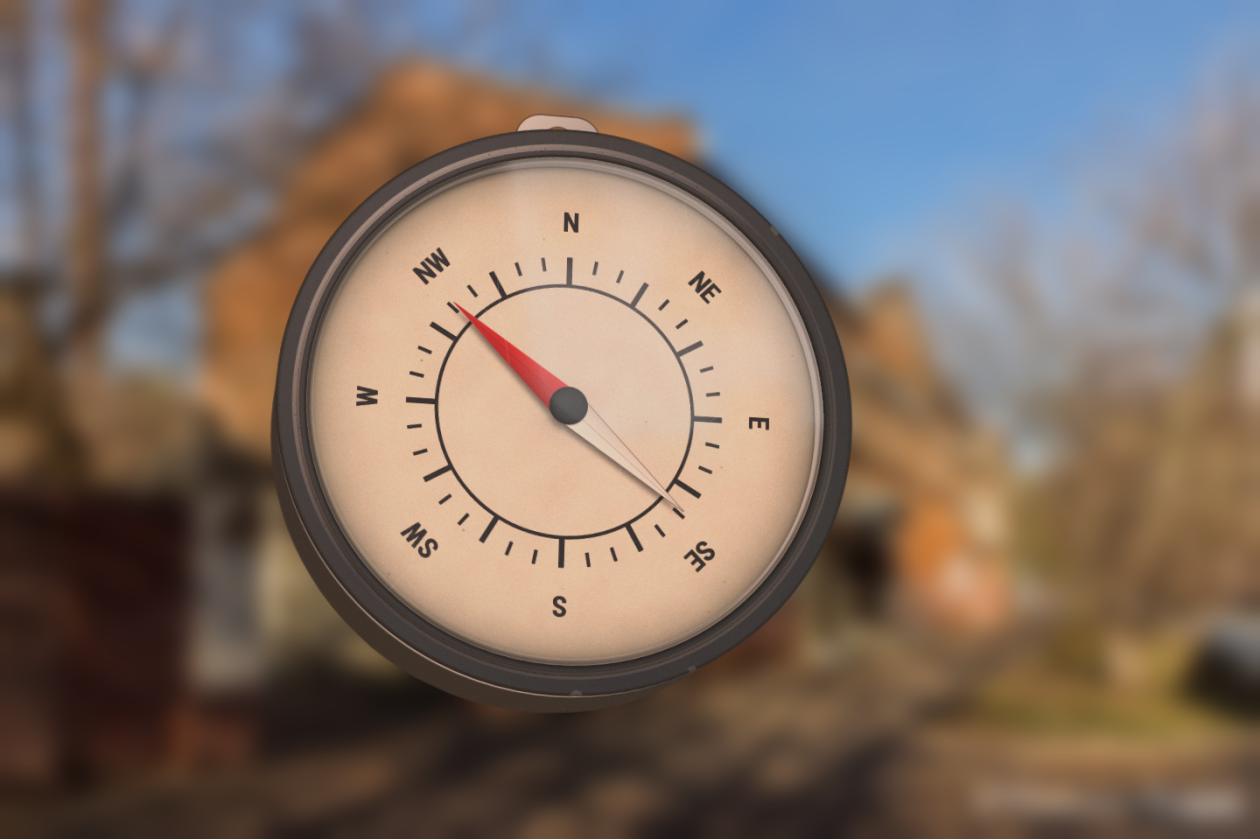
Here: 310 (°)
